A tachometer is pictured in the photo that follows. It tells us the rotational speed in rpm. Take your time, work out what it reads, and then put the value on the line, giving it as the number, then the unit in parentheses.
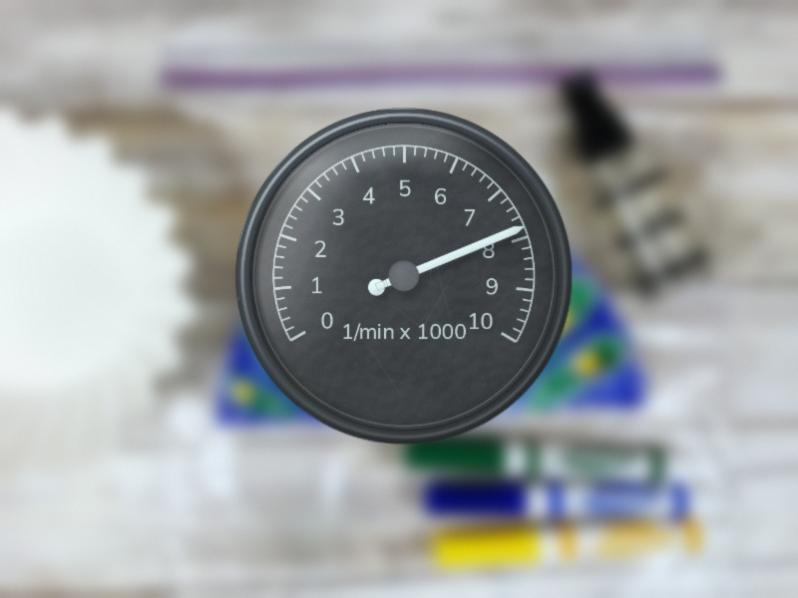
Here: 7800 (rpm)
